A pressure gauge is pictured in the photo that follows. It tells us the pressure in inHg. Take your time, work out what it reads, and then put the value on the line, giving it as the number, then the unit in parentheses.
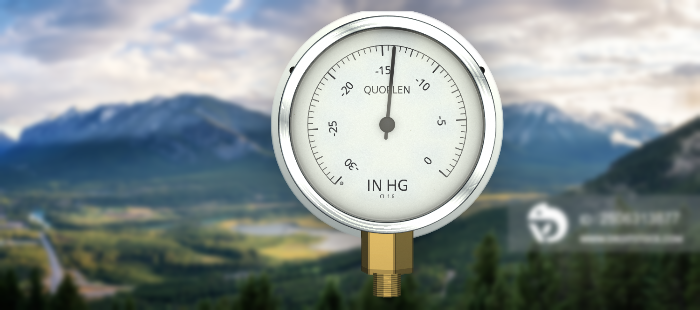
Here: -14 (inHg)
